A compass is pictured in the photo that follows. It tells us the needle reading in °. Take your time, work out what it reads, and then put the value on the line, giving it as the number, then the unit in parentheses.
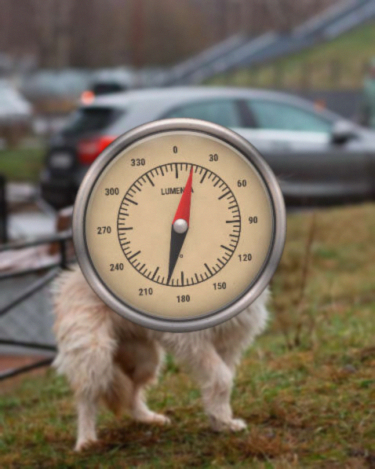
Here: 15 (°)
